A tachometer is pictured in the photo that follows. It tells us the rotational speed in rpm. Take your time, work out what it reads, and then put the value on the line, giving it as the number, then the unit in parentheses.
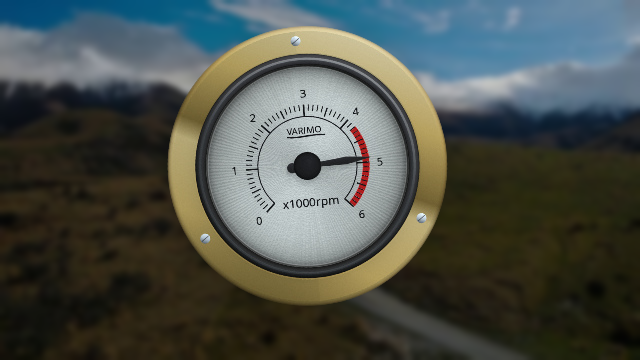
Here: 4900 (rpm)
